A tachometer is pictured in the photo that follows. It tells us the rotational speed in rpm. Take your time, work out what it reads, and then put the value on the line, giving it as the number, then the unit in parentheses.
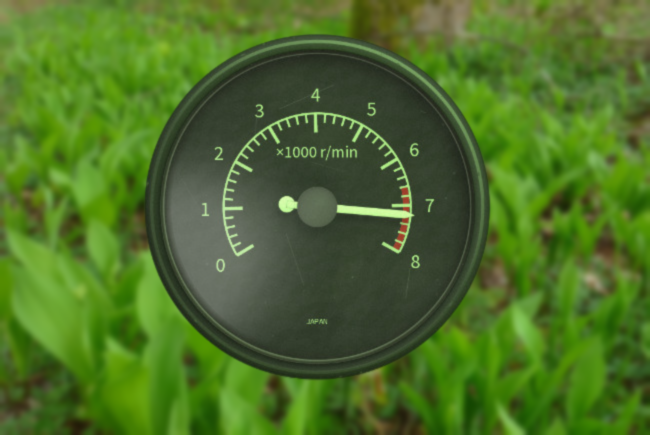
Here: 7200 (rpm)
